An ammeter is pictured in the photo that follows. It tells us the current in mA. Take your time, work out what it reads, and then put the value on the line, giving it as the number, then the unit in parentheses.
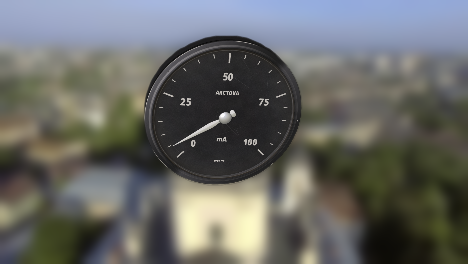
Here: 5 (mA)
